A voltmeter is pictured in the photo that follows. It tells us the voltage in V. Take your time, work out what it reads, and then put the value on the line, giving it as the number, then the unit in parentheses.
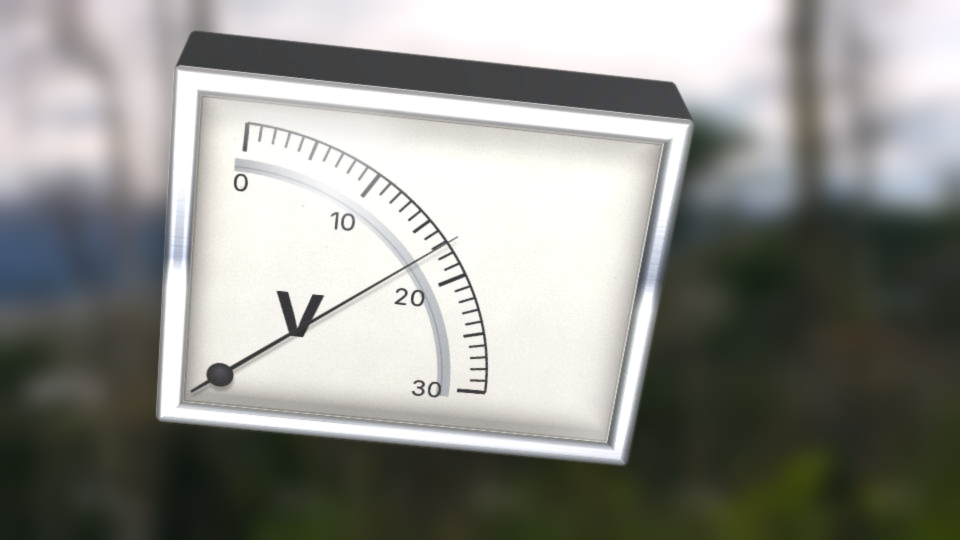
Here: 17 (V)
